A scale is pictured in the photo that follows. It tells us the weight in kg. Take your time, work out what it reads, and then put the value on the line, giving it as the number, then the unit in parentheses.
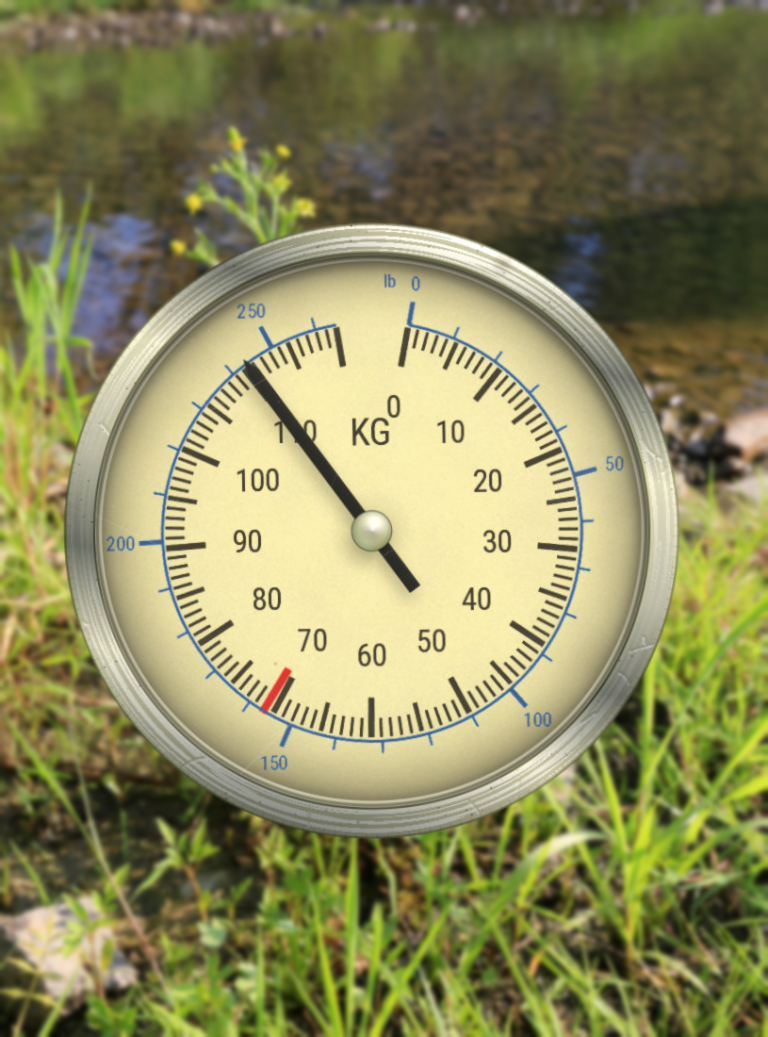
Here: 110.5 (kg)
